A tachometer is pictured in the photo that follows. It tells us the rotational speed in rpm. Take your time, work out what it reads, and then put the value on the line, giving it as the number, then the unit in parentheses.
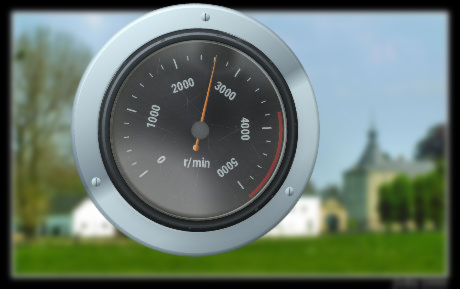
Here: 2600 (rpm)
